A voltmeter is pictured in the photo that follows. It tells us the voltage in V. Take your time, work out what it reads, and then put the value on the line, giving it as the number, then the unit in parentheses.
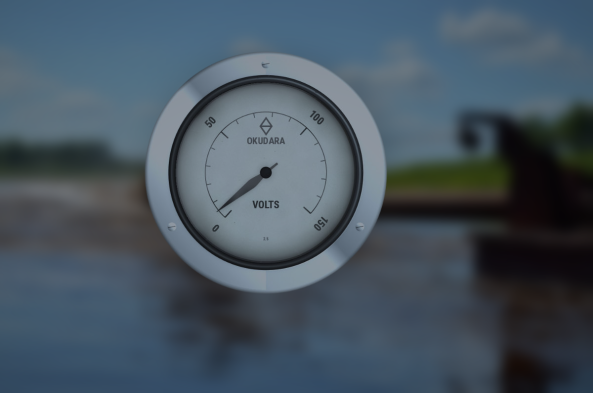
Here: 5 (V)
